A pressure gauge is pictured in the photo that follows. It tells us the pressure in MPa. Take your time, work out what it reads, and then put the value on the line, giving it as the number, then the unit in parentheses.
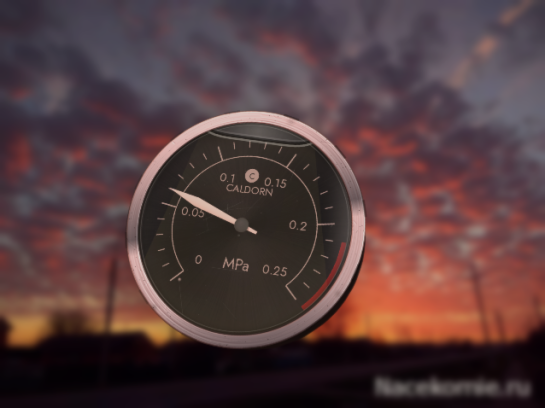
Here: 0.06 (MPa)
